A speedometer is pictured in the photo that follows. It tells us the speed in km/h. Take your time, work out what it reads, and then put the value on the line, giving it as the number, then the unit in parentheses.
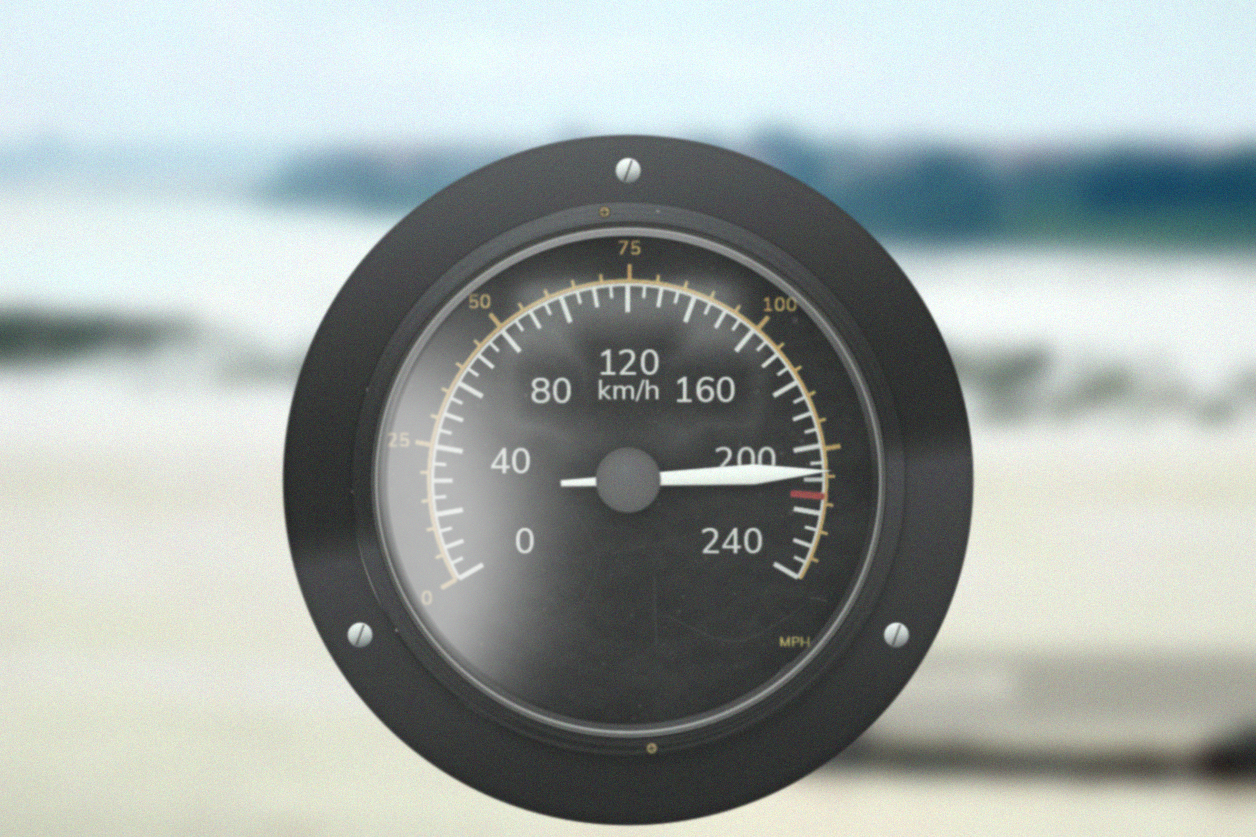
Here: 207.5 (km/h)
